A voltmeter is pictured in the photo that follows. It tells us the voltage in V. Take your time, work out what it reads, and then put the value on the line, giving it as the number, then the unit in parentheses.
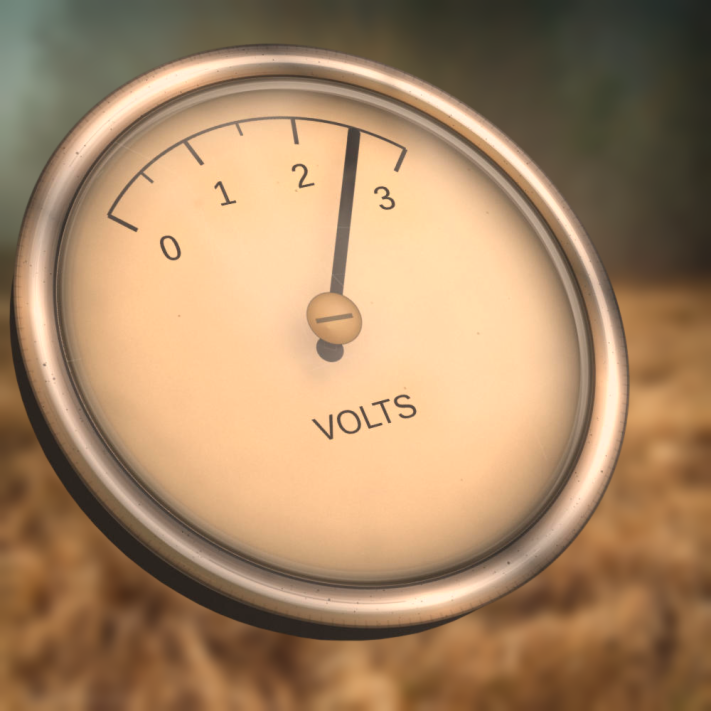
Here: 2.5 (V)
